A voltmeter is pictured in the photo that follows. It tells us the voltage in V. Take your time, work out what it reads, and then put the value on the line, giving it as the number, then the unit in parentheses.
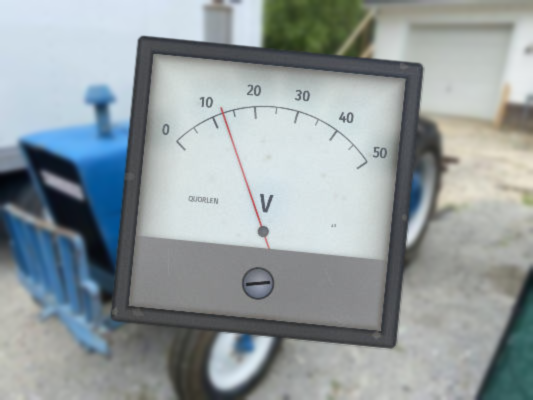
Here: 12.5 (V)
